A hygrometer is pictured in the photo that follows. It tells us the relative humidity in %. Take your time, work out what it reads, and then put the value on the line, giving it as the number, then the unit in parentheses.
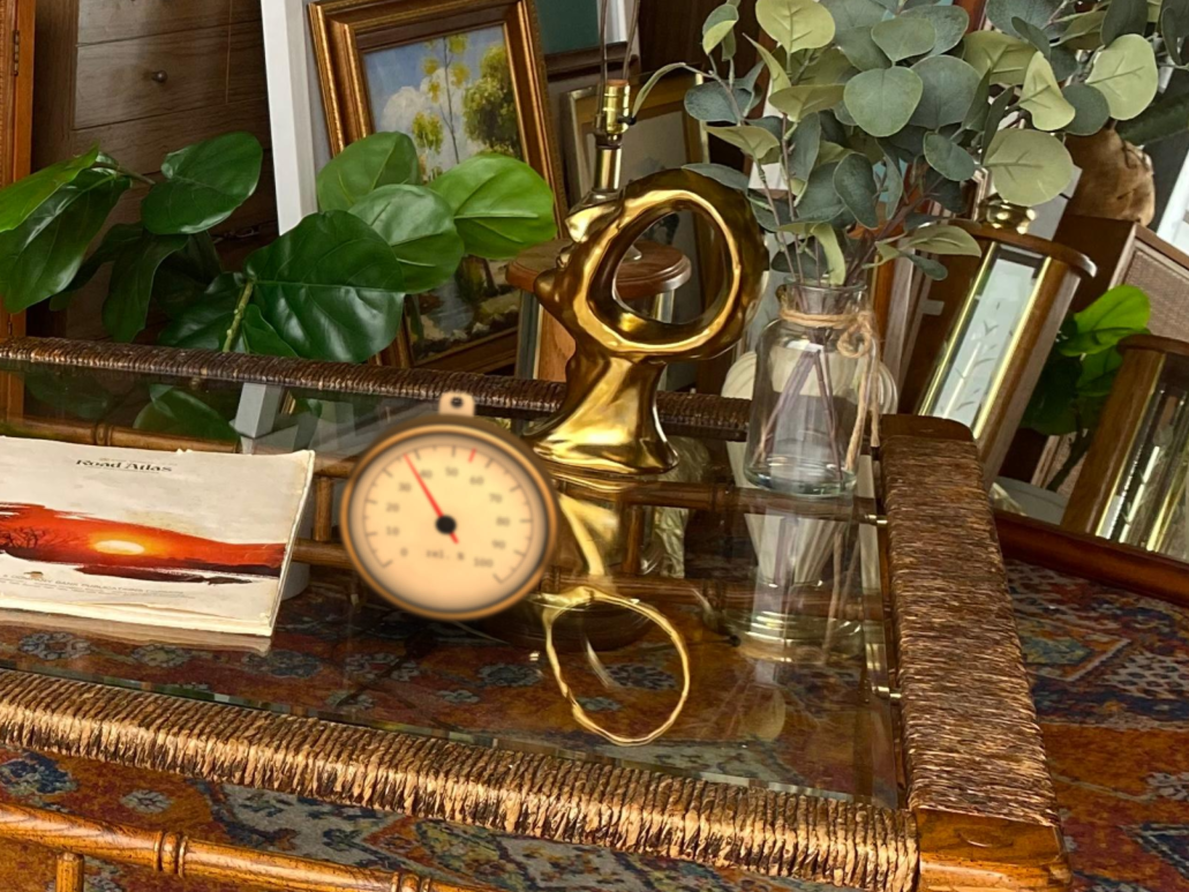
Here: 37.5 (%)
